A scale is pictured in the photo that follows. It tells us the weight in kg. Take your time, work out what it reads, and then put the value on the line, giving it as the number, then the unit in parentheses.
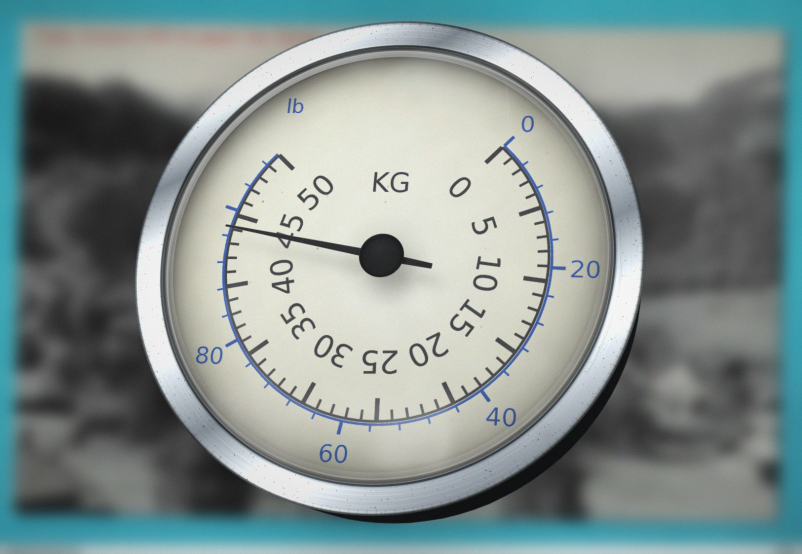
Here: 44 (kg)
